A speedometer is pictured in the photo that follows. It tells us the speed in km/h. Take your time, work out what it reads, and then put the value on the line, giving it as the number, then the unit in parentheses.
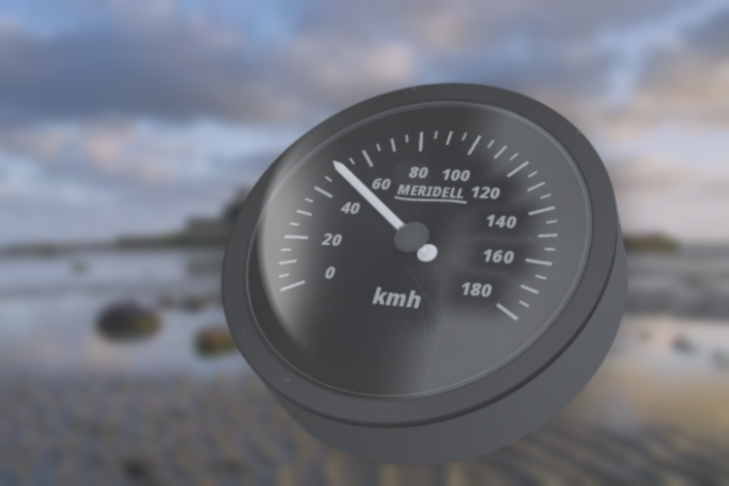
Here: 50 (km/h)
